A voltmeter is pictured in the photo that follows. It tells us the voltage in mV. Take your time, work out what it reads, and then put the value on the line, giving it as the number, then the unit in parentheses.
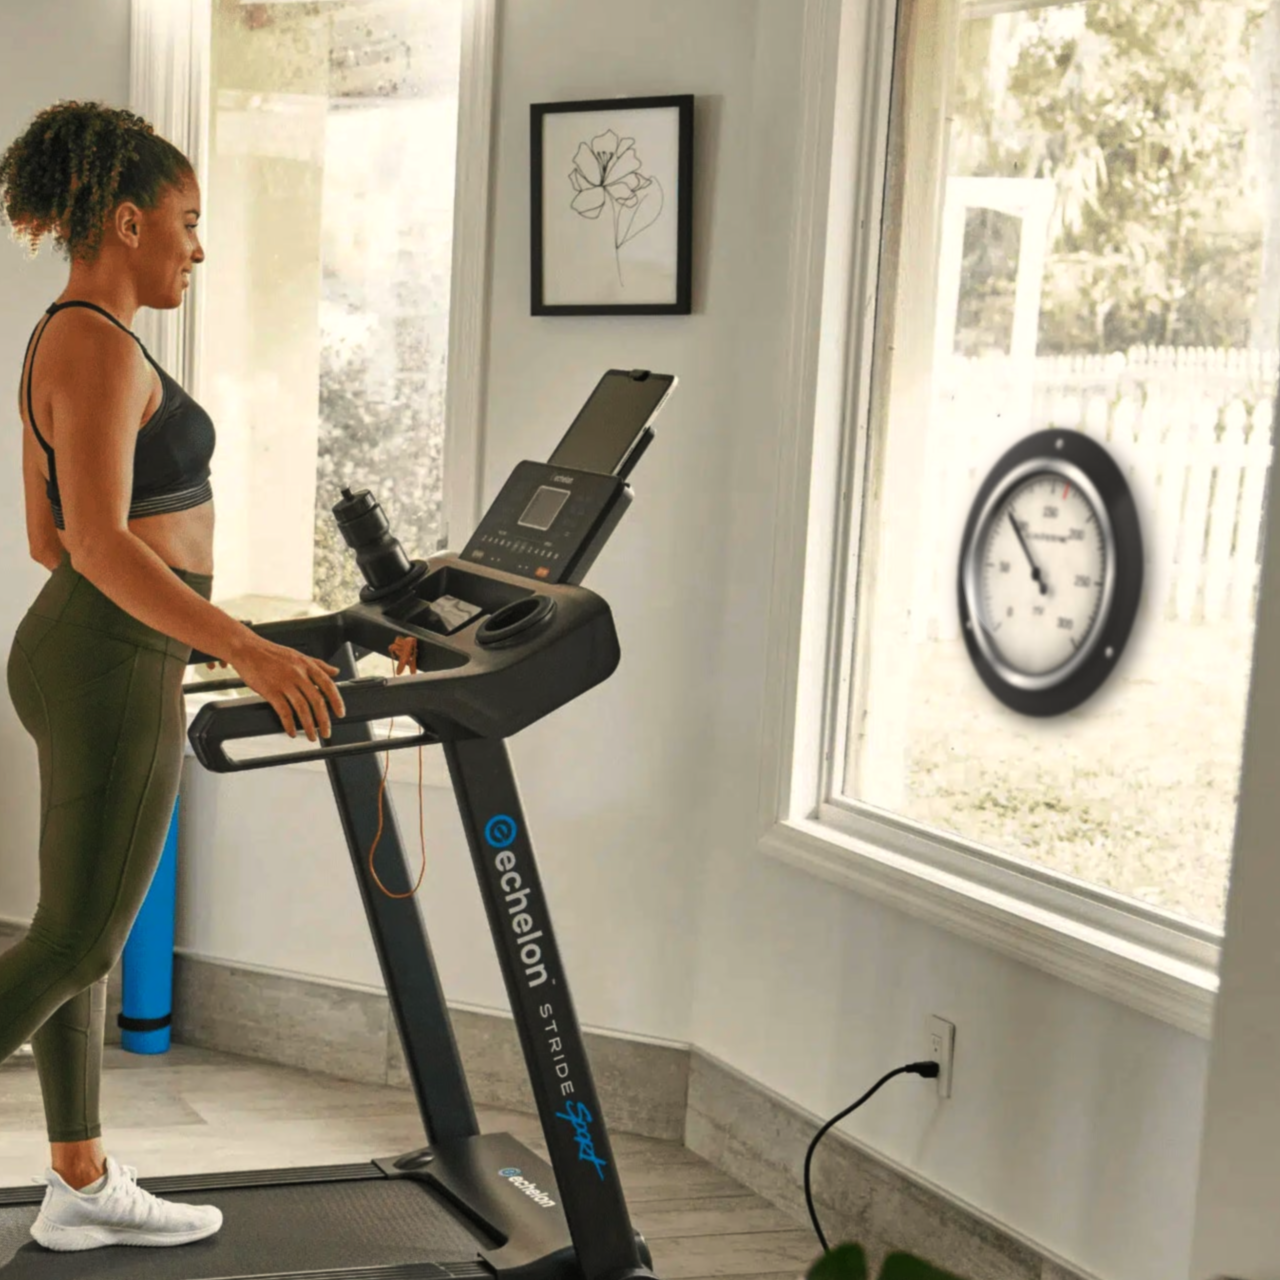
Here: 100 (mV)
